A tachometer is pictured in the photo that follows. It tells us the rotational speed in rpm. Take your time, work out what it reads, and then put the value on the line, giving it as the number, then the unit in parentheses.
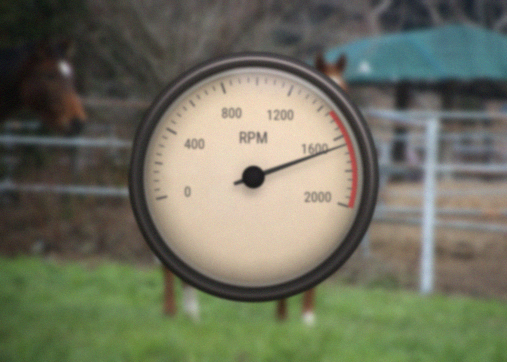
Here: 1650 (rpm)
